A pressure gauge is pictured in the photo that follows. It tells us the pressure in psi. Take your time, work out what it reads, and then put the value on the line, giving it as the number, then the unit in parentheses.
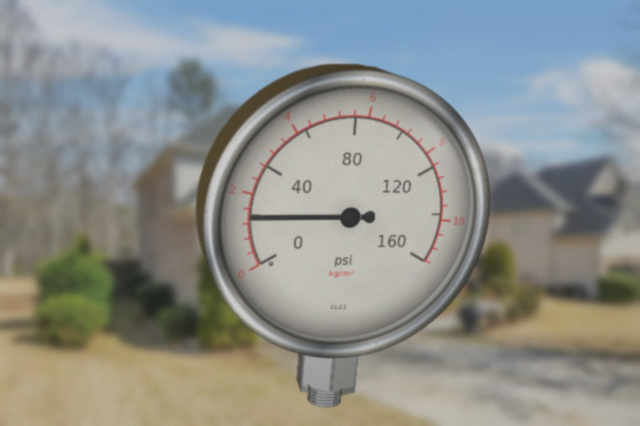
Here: 20 (psi)
